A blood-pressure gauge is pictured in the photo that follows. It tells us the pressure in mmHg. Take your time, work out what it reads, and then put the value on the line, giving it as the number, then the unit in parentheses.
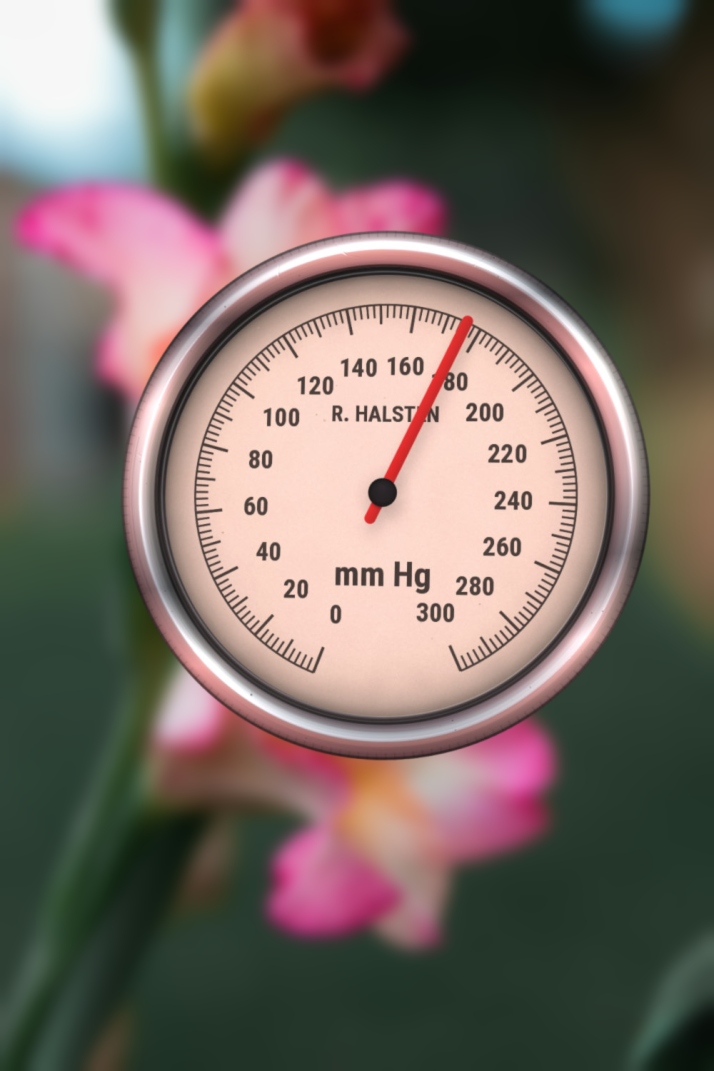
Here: 176 (mmHg)
